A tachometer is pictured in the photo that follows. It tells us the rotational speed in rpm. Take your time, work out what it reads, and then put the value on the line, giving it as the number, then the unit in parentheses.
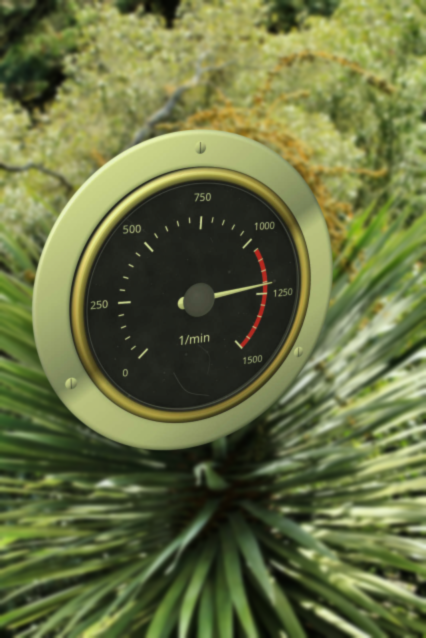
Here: 1200 (rpm)
